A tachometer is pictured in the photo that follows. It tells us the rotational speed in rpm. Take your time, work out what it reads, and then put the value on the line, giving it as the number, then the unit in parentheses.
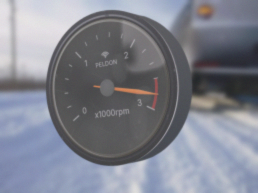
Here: 2800 (rpm)
